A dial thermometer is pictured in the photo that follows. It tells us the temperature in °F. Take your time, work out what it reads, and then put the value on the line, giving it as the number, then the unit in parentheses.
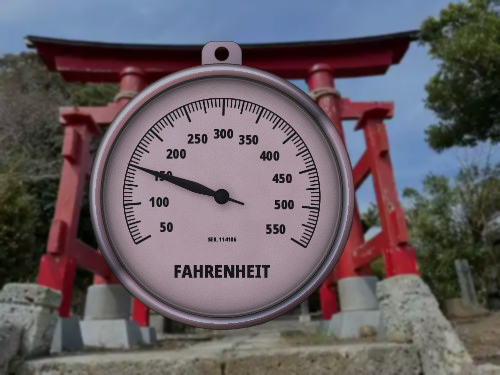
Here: 150 (°F)
